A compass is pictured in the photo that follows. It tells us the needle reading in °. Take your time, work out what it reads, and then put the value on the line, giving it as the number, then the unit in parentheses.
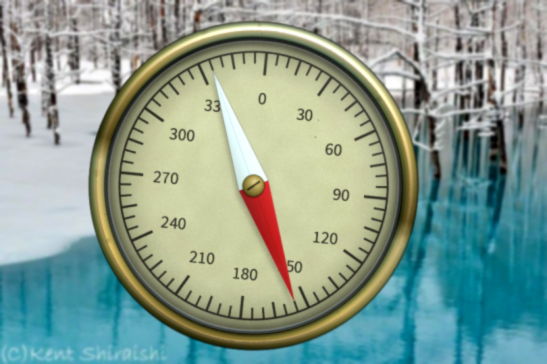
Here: 155 (°)
